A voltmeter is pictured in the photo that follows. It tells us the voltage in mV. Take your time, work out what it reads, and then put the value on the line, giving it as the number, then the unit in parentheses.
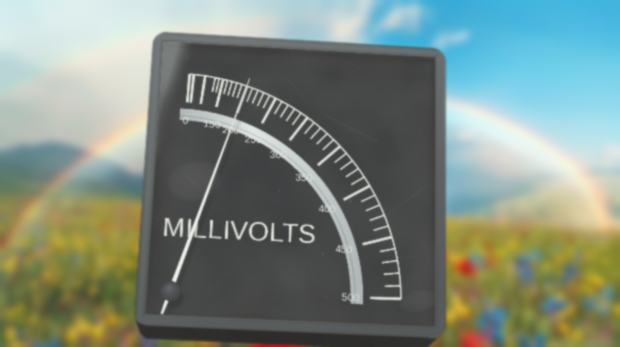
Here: 200 (mV)
